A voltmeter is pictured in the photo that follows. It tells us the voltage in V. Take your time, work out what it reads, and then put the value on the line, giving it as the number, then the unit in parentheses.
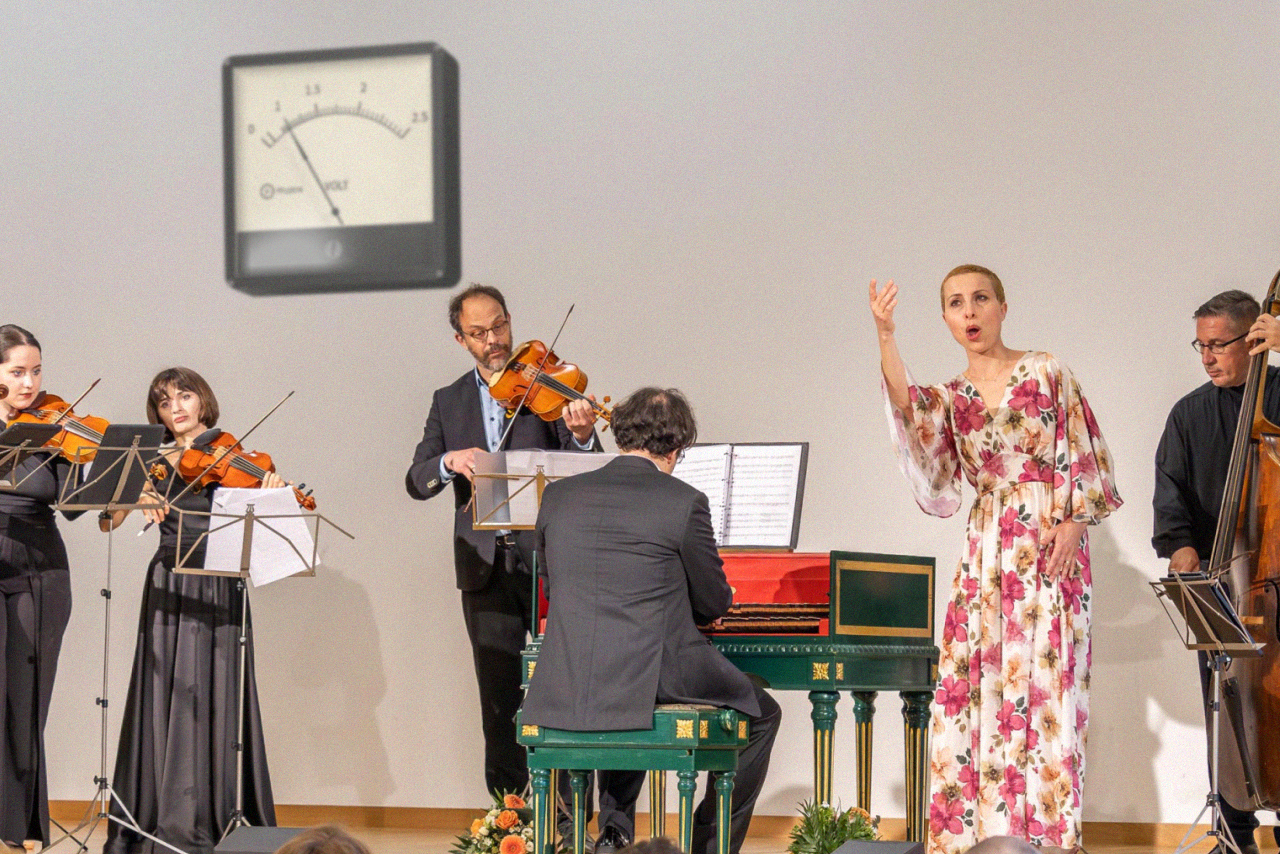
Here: 1 (V)
